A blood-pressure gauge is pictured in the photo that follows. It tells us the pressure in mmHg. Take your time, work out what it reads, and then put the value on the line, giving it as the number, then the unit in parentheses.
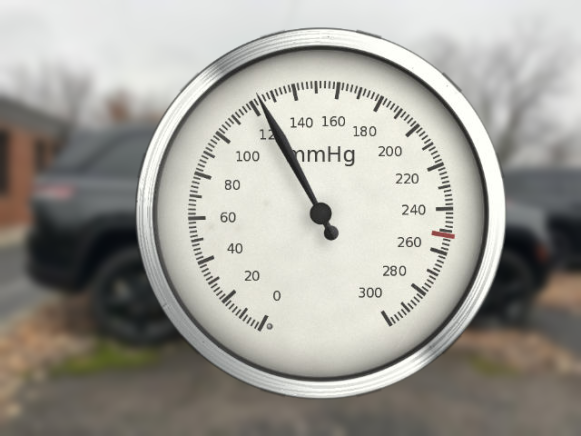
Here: 124 (mmHg)
